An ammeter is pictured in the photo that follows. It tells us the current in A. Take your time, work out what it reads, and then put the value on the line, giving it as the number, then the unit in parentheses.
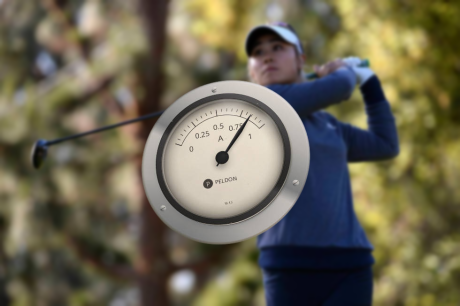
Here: 0.85 (A)
